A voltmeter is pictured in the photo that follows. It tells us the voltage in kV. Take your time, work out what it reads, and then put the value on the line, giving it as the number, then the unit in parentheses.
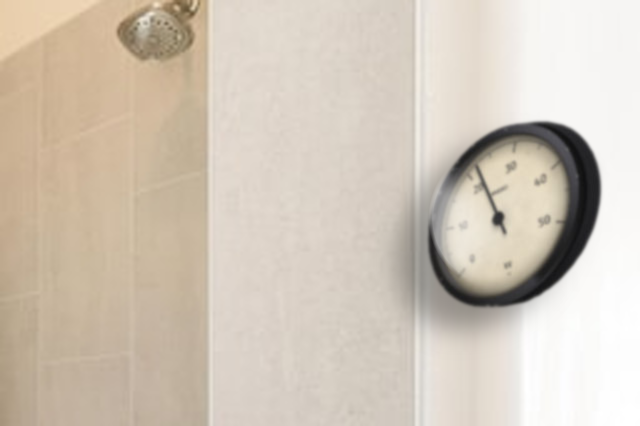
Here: 22.5 (kV)
